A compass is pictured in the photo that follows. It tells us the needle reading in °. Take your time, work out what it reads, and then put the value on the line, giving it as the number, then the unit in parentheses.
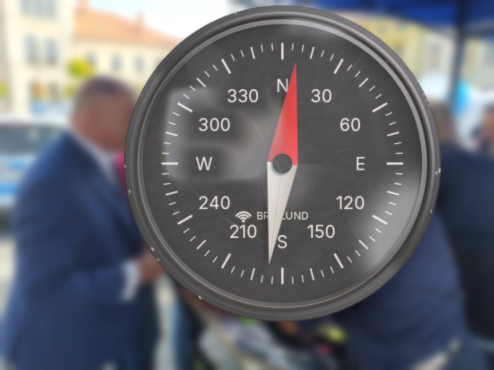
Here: 7.5 (°)
